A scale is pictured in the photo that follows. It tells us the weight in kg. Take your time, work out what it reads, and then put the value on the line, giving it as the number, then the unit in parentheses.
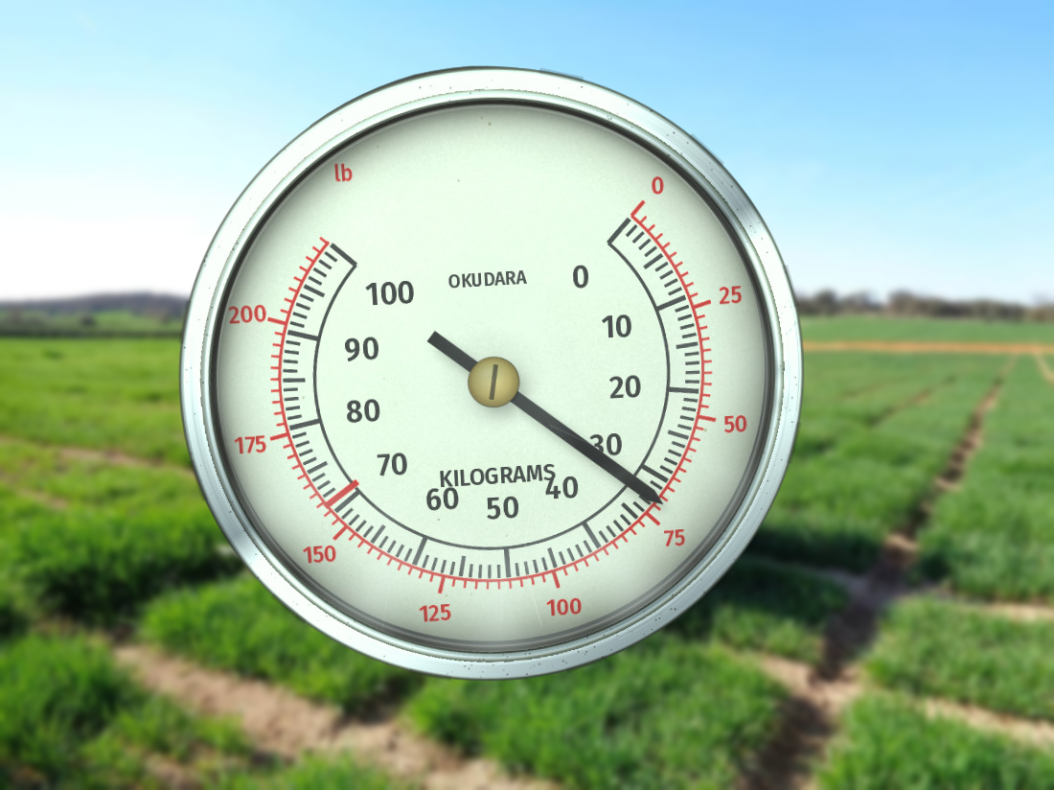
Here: 32 (kg)
